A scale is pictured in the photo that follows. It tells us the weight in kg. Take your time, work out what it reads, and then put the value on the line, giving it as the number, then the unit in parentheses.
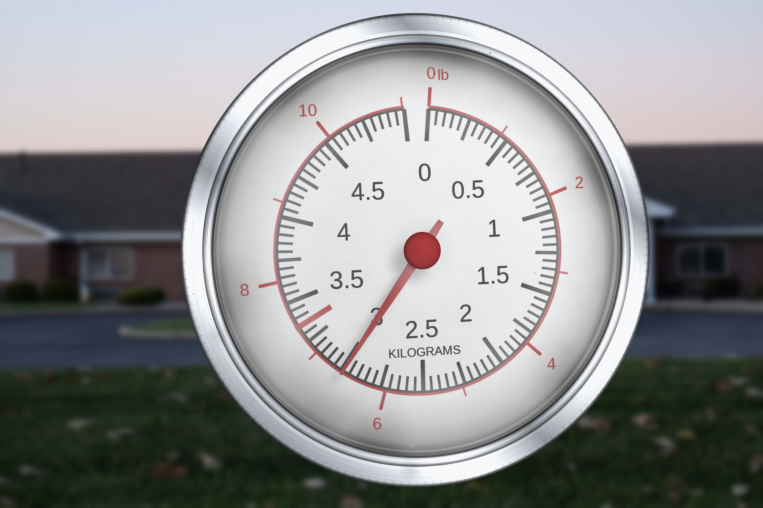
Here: 3 (kg)
